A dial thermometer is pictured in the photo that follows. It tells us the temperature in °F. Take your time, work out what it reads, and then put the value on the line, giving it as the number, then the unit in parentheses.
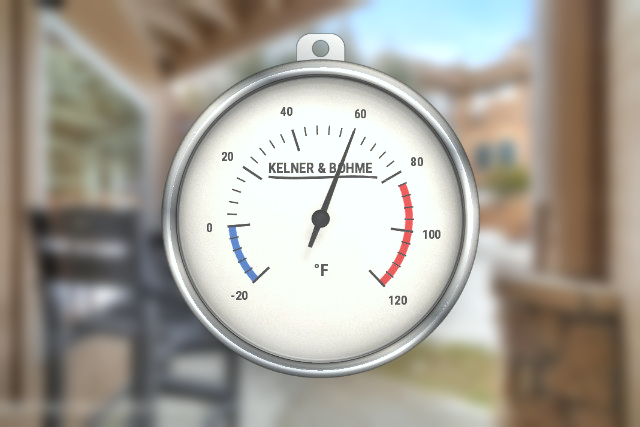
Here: 60 (°F)
